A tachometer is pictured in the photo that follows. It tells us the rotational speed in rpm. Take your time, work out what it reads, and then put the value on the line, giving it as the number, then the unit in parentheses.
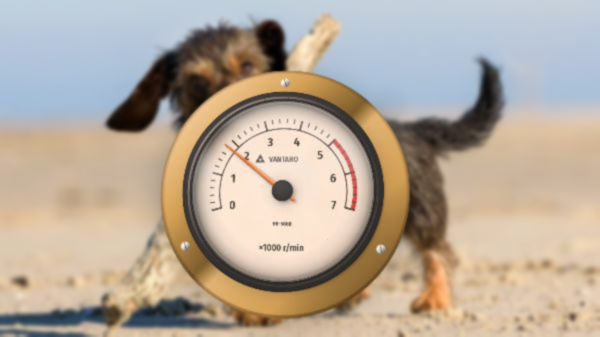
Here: 1800 (rpm)
